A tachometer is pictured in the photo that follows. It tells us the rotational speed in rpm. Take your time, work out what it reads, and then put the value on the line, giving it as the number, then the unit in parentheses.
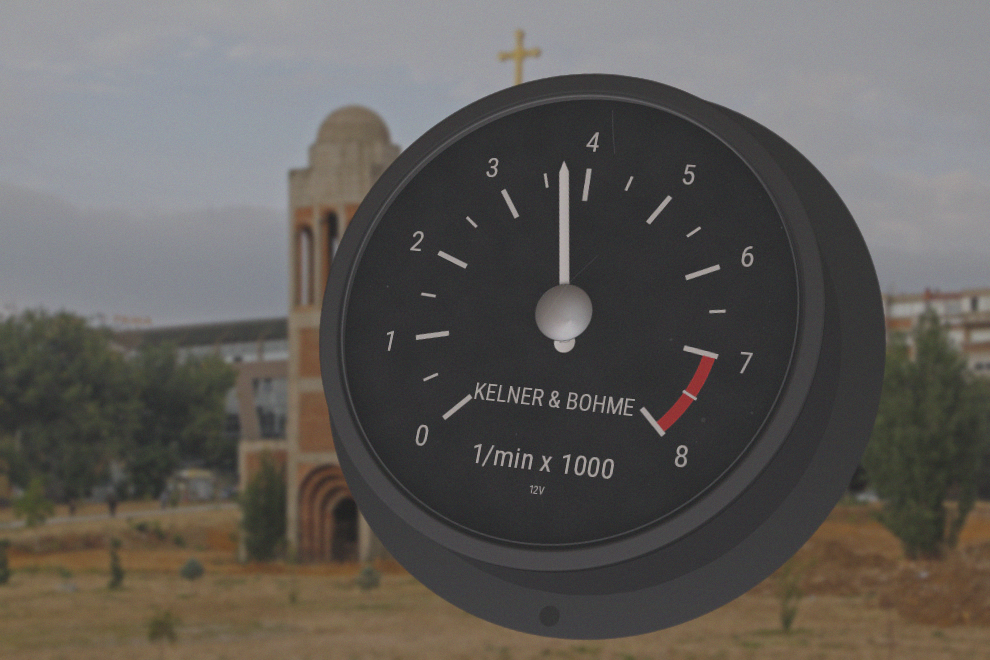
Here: 3750 (rpm)
